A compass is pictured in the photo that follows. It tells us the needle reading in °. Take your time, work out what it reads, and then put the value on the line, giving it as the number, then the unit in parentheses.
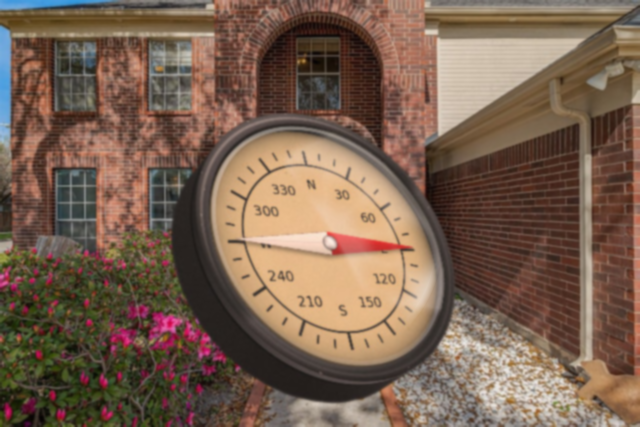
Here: 90 (°)
